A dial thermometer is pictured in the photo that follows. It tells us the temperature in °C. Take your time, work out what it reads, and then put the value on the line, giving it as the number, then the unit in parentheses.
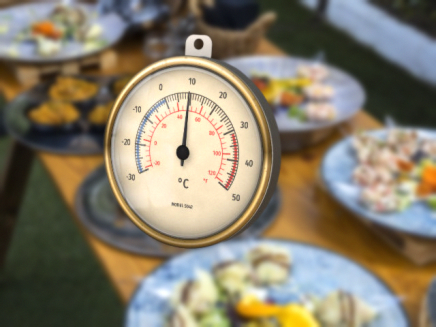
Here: 10 (°C)
